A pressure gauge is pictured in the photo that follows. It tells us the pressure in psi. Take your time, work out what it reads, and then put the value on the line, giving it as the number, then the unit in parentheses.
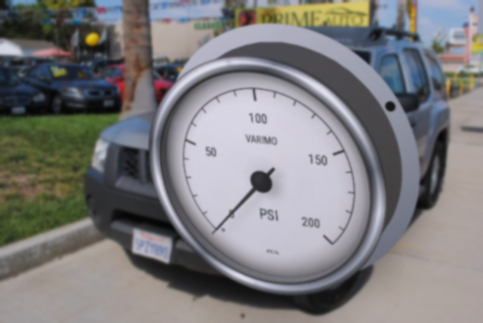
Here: 0 (psi)
